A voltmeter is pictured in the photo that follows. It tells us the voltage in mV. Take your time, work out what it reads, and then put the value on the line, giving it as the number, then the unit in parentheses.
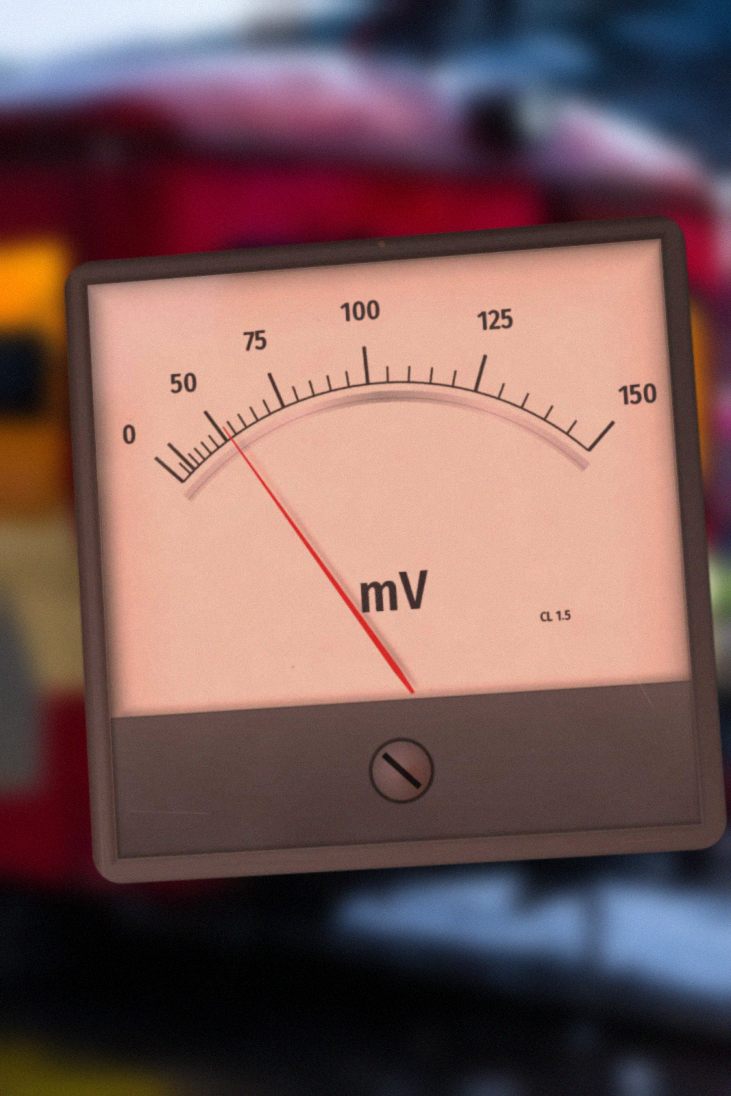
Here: 52.5 (mV)
